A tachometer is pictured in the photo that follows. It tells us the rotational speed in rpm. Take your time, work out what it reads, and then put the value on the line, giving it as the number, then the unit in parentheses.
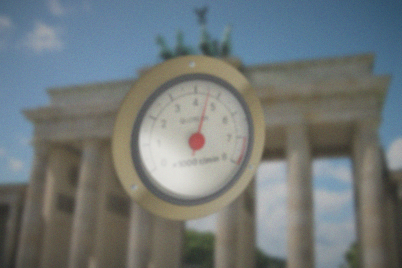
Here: 4500 (rpm)
